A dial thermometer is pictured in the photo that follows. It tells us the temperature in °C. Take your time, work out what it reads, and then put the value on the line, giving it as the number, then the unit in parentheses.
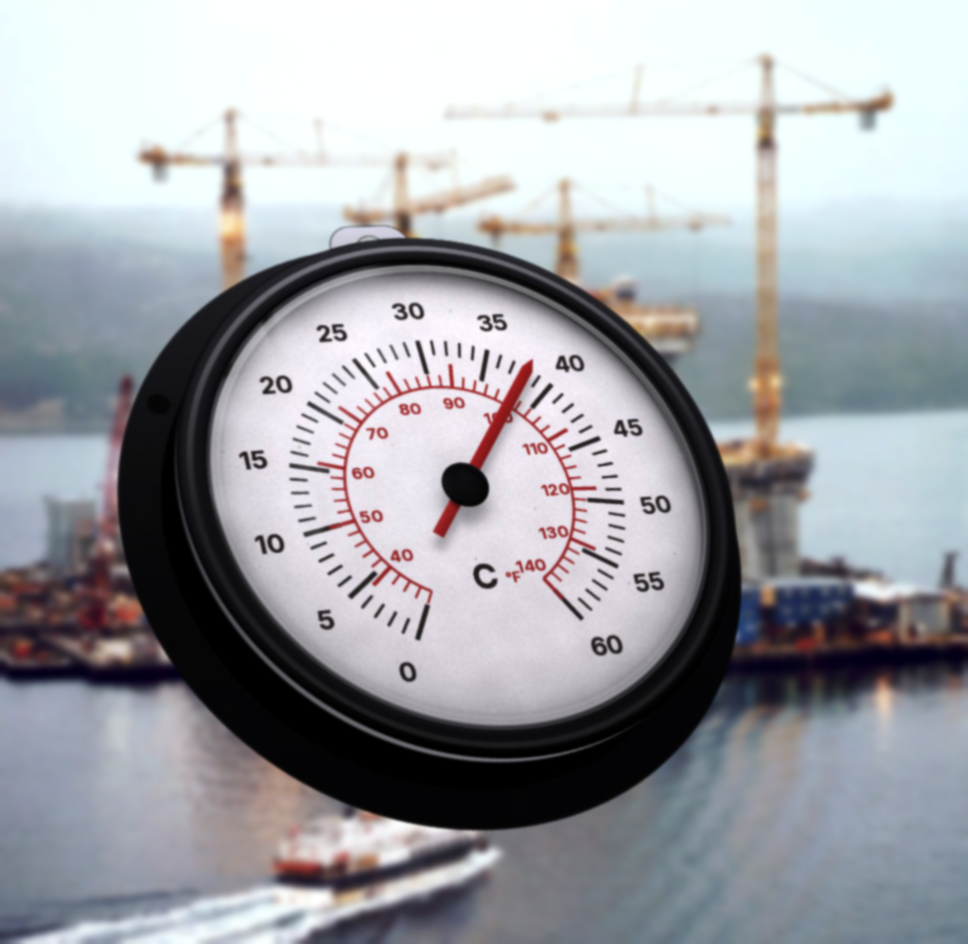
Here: 38 (°C)
